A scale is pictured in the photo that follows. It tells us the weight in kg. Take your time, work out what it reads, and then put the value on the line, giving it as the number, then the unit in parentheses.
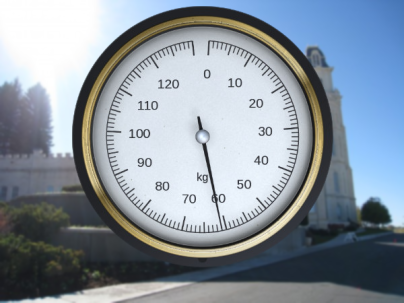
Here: 61 (kg)
